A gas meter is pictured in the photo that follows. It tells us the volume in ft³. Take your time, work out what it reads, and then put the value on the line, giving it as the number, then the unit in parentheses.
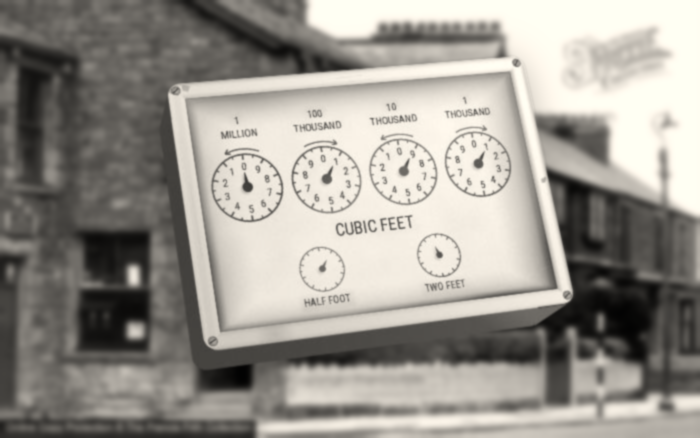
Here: 9100 (ft³)
